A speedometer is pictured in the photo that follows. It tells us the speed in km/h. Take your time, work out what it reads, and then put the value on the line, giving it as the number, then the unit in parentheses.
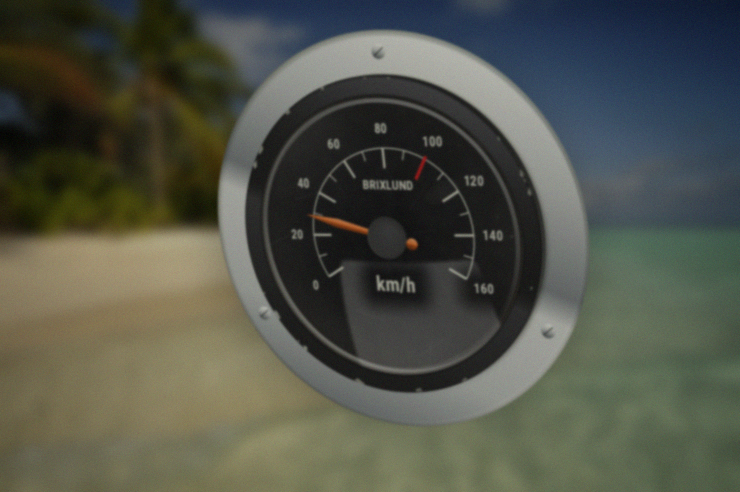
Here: 30 (km/h)
